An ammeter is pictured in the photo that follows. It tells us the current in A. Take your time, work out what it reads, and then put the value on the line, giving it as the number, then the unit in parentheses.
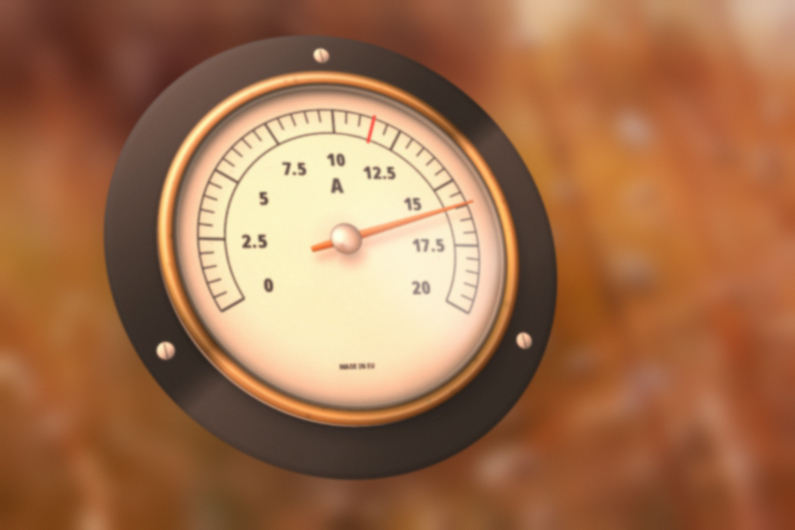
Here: 16 (A)
